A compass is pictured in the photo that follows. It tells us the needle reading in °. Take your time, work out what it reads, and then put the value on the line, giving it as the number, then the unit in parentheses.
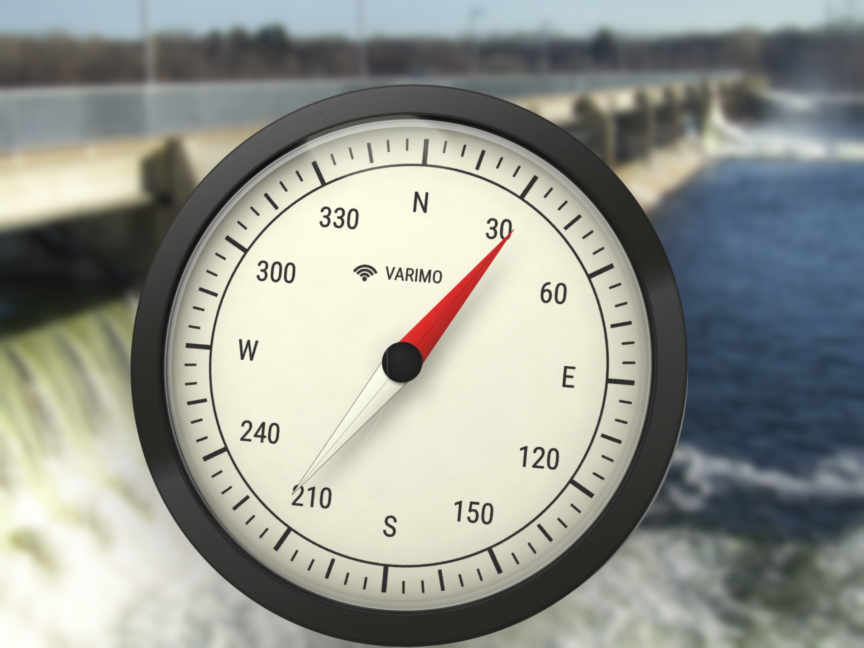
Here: 35 (°)
